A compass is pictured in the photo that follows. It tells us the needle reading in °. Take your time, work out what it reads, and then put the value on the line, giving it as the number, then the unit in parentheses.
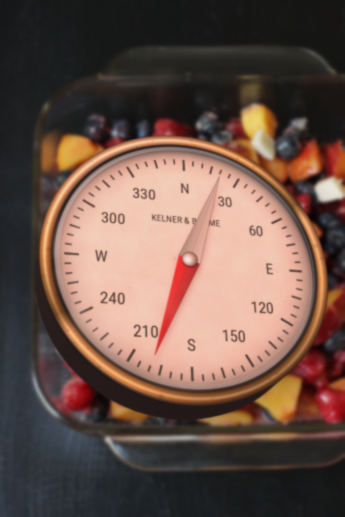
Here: 200 (°)
